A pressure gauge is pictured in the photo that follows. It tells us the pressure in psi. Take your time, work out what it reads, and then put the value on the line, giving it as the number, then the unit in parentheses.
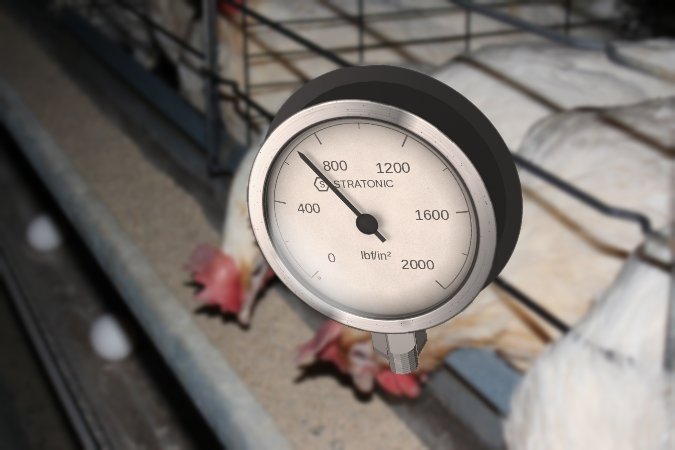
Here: 700 (psi)
